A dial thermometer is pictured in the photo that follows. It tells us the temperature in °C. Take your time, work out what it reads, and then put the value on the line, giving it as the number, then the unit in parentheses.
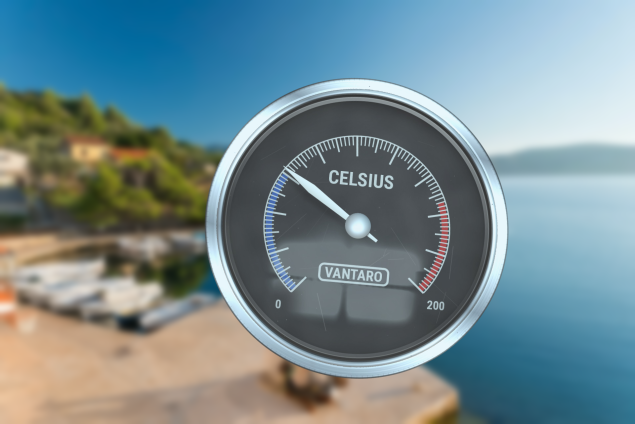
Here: 62 (°C)
